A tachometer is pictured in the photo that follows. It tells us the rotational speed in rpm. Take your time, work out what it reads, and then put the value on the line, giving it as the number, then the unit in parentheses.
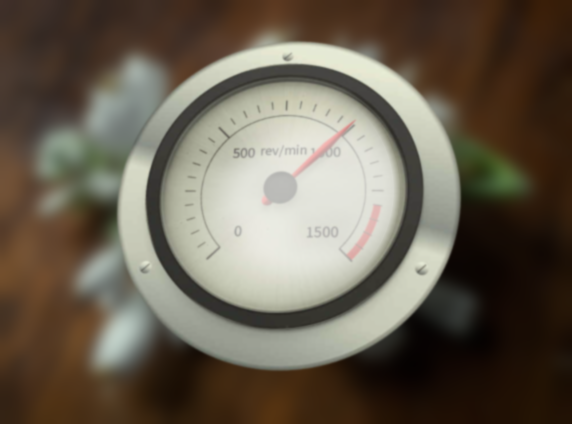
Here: 1000 (rpm)
